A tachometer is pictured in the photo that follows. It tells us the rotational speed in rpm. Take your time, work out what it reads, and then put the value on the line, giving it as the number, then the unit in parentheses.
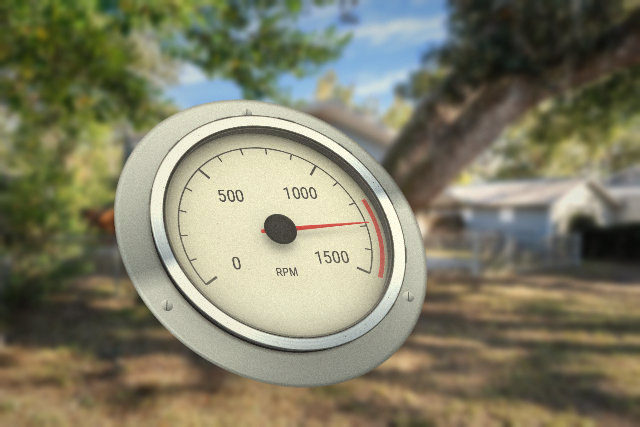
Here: 1300 (rpm)
